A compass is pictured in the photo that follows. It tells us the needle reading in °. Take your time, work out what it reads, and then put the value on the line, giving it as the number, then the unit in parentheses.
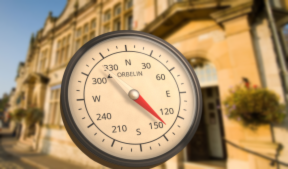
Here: 140 (°)
